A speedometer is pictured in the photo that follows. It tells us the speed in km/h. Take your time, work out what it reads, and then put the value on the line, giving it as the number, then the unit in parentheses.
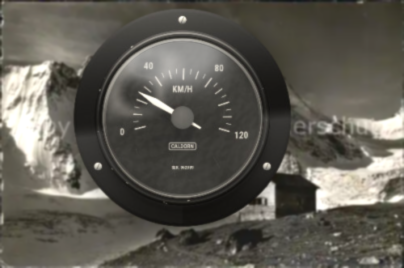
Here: 25 (km/h)
